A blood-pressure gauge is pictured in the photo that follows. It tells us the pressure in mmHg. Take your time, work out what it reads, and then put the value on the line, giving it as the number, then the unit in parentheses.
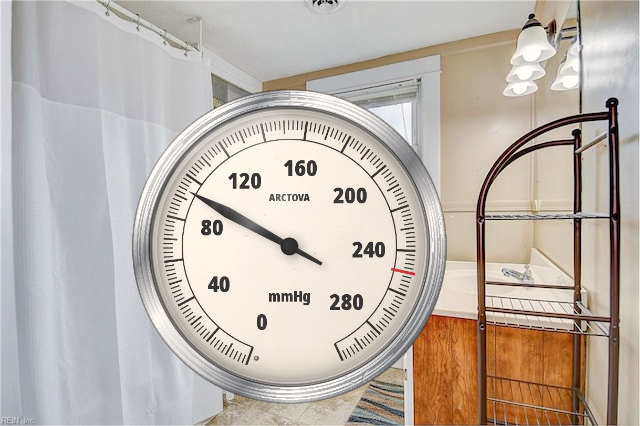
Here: 94 (mmHg)
